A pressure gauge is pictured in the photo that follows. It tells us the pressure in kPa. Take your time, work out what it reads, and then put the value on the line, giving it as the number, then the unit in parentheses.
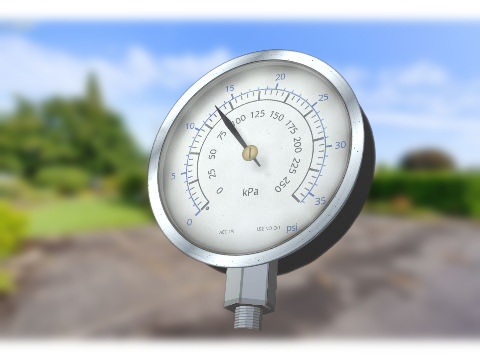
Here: 90 (kPa)
